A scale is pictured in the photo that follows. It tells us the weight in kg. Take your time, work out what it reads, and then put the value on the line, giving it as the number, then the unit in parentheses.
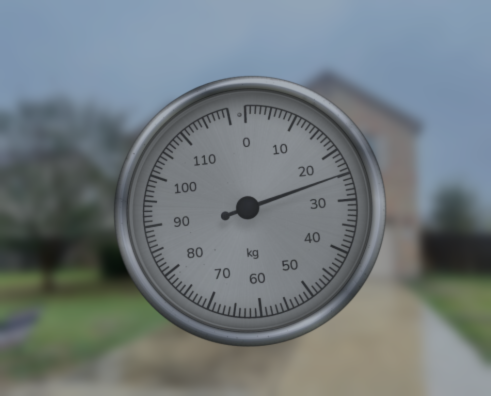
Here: 25 (kg)
